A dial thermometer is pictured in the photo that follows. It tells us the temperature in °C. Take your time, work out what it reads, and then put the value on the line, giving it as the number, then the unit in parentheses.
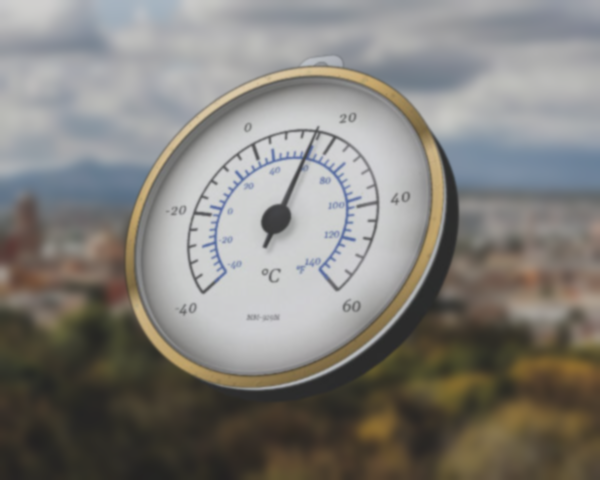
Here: 16 (°C)
